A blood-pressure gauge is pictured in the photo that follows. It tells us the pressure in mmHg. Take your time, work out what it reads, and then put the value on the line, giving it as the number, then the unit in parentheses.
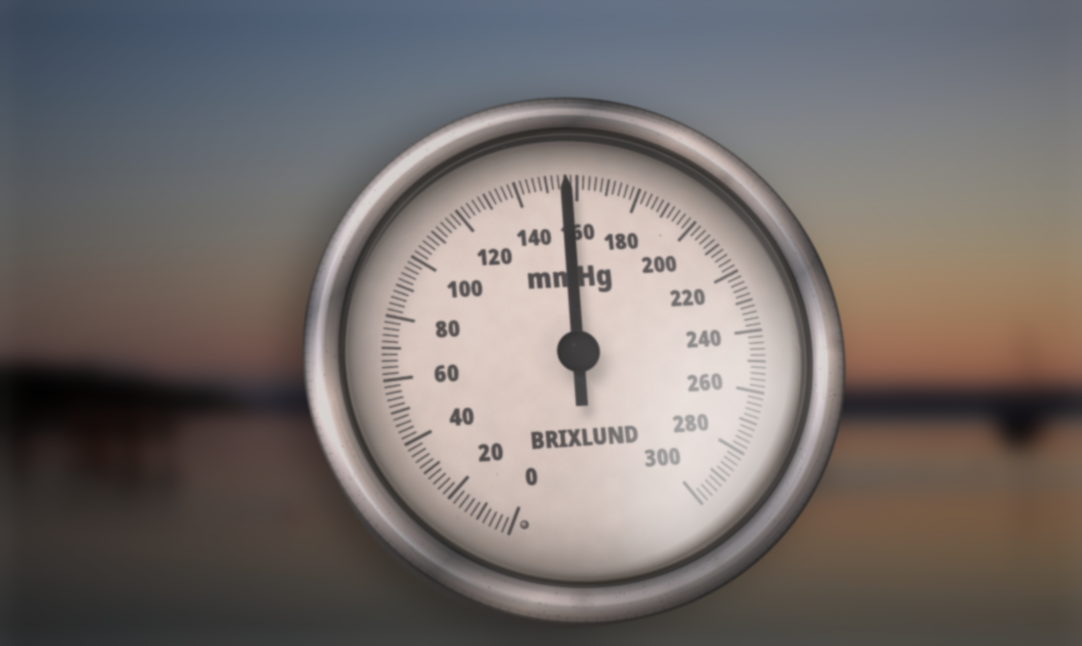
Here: 156 (mmHg)
